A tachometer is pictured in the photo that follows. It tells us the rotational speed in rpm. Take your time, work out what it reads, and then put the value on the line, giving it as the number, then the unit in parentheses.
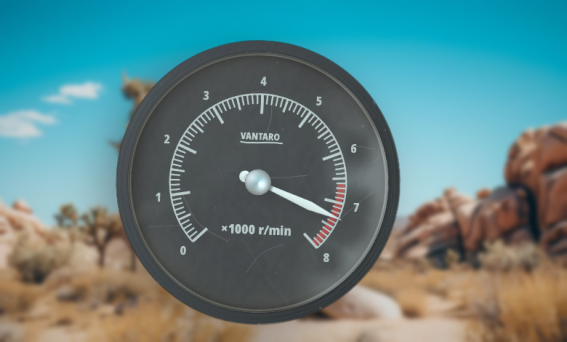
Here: 7300 (rpm)
